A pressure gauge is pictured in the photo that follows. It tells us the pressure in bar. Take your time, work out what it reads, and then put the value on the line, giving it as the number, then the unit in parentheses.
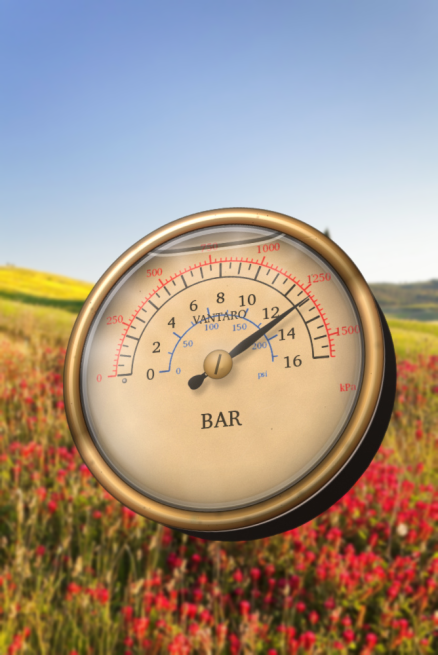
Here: 13 (bar)
